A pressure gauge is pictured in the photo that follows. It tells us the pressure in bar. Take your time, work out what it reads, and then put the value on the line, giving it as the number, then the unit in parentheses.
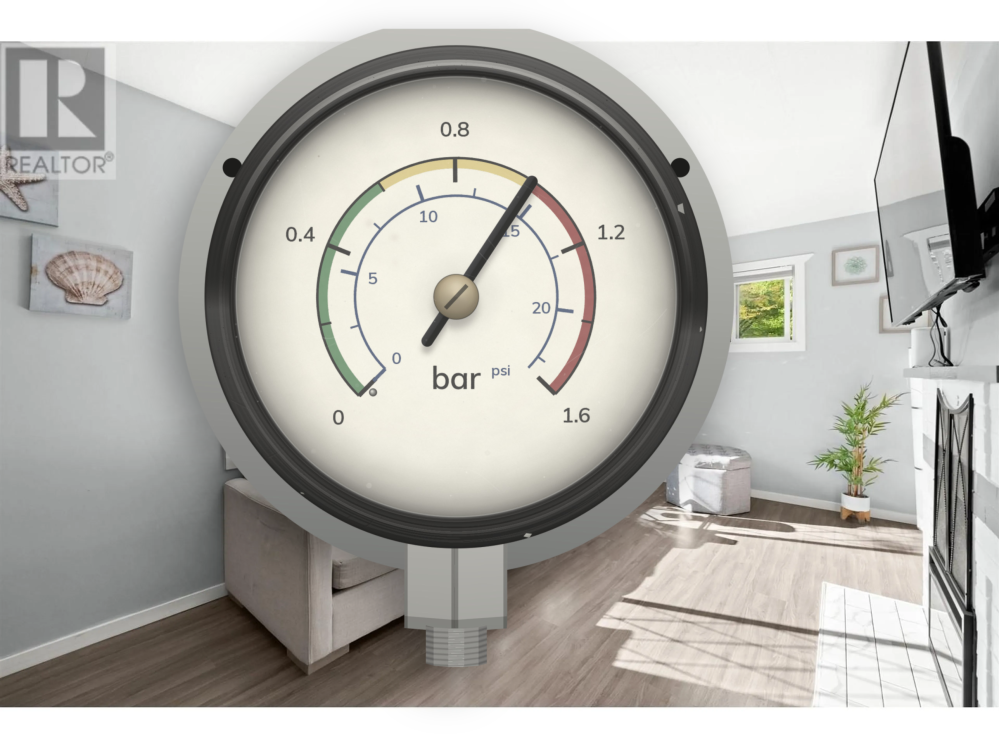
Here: 1 (bar)
